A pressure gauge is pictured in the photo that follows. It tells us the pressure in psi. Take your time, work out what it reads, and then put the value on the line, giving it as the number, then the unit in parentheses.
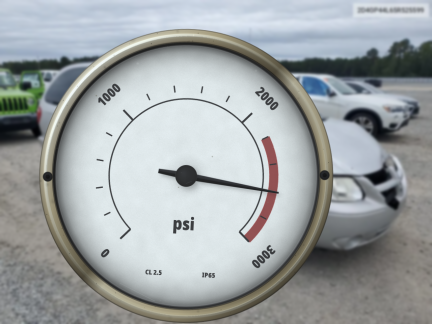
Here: 2600 (psi)
